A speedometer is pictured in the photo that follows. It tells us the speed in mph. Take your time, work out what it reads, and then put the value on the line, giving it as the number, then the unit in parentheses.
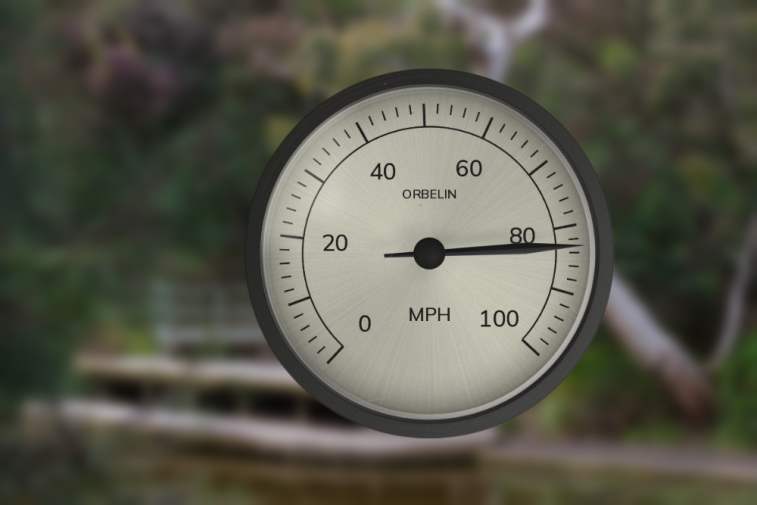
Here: 83 (mph)
